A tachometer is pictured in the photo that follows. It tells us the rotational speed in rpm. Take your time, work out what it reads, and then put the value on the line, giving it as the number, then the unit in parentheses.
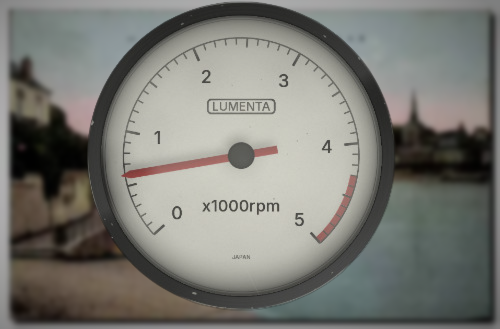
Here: 600 (rpm)
